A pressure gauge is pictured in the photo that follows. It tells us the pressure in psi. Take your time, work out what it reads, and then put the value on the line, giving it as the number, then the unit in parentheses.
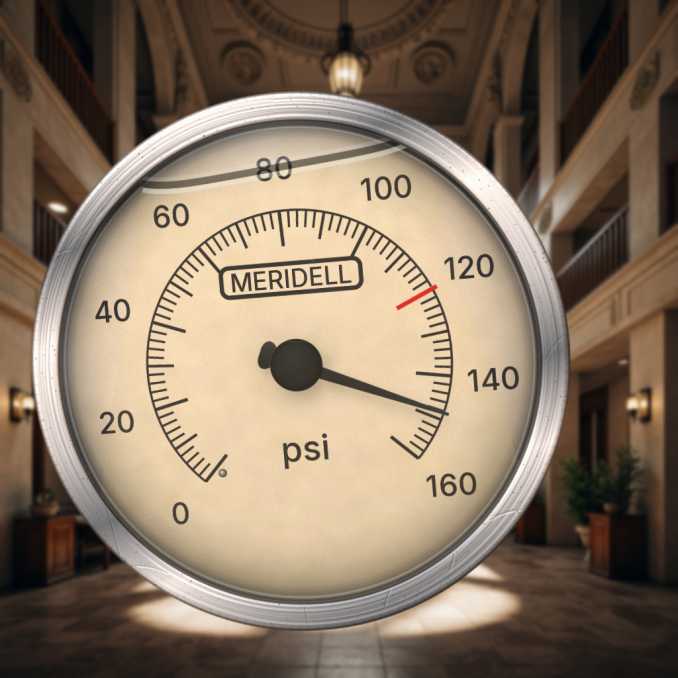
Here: 148 (psi)
